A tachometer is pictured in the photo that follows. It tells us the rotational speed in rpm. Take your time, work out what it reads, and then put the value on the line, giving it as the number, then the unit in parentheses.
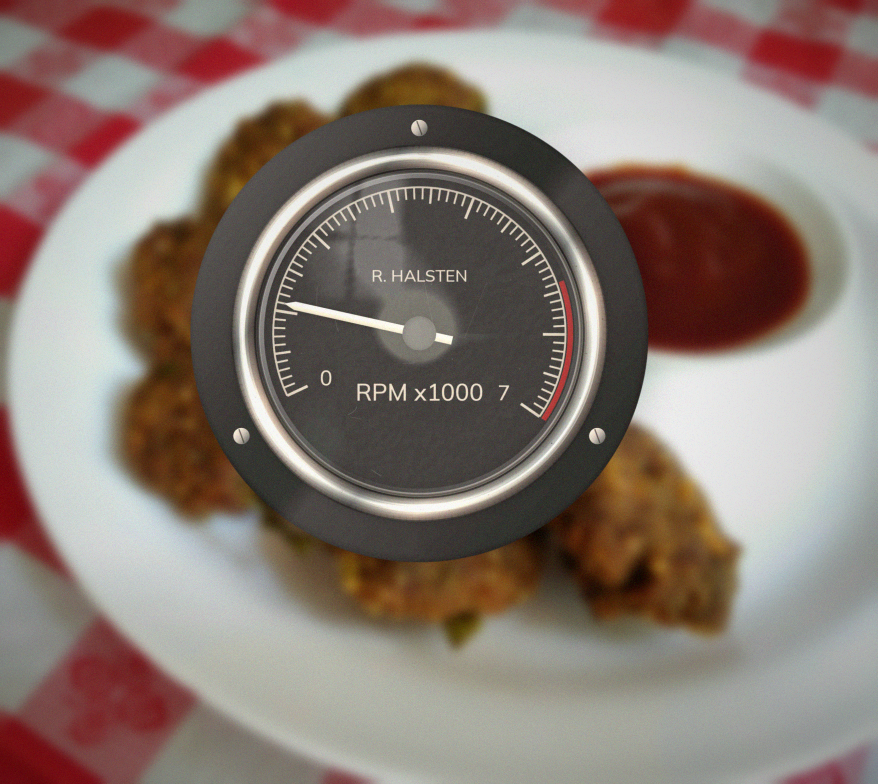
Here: 1100 (rpm)
